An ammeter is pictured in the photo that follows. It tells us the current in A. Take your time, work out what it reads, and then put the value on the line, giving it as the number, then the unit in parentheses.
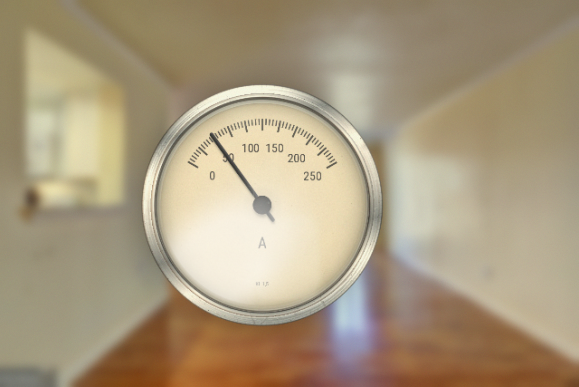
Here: 50 (A)
